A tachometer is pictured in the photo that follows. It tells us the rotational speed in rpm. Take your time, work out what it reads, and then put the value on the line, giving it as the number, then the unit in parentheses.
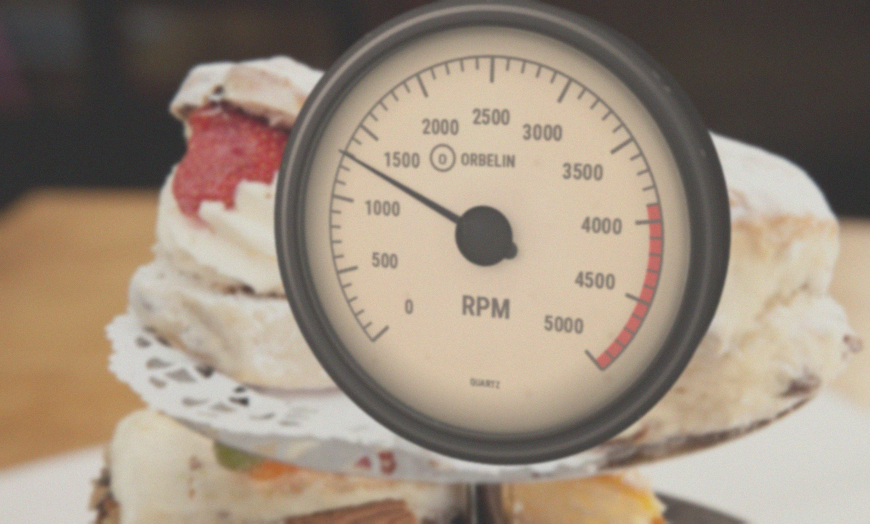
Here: 1300 (rpm)
